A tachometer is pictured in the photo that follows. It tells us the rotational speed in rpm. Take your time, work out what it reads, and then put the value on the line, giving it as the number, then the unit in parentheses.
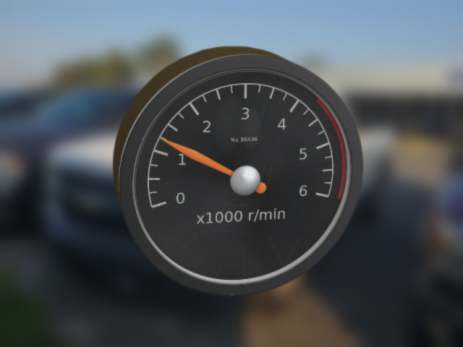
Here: 1250 (rpm)
